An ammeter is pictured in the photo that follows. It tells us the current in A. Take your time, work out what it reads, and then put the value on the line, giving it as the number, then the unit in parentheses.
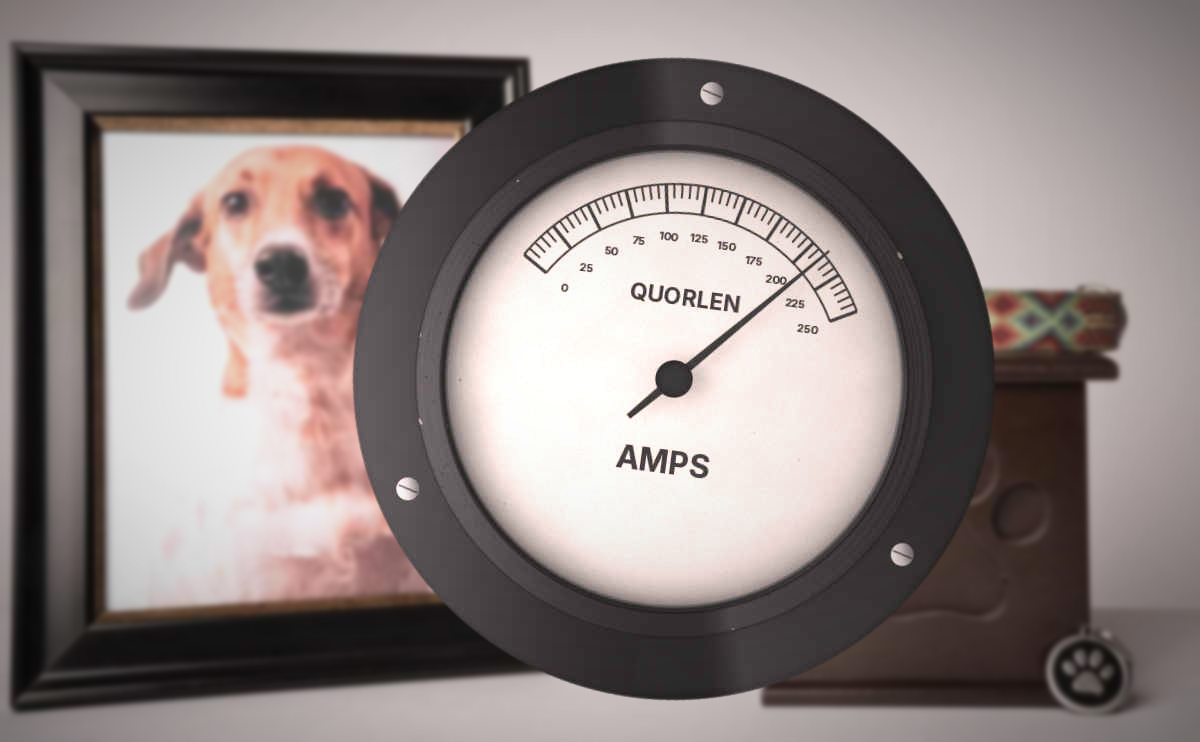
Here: 210 (A)
